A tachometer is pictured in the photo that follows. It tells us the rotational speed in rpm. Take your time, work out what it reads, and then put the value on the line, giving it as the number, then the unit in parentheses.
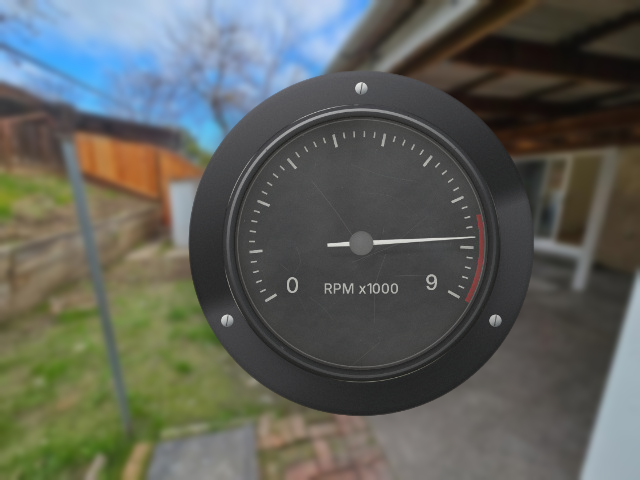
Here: 7800 (rpm)
